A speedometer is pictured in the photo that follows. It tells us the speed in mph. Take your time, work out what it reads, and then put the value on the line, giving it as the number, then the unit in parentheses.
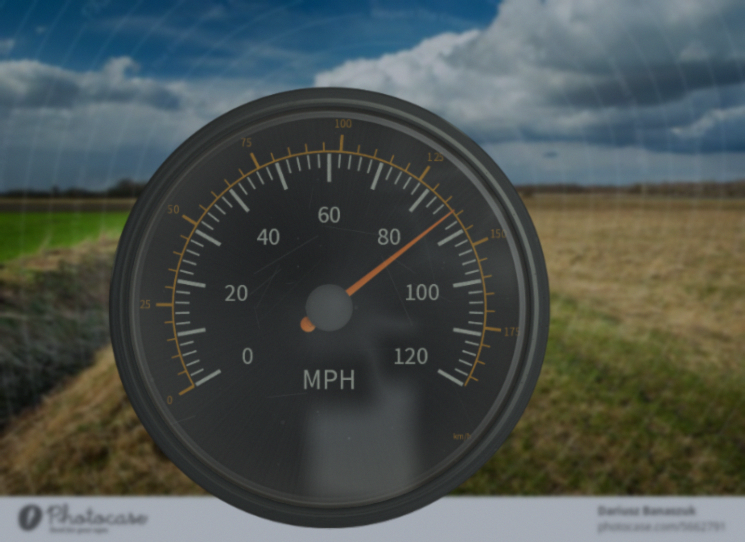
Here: 86 (mph)
